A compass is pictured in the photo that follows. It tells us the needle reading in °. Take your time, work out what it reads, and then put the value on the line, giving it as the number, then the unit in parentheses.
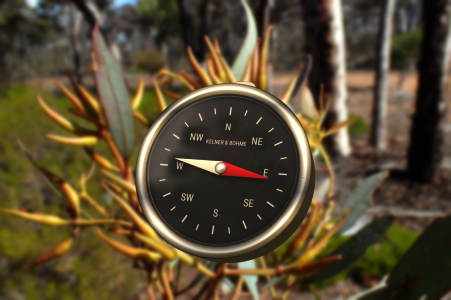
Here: 97.5 (°)
